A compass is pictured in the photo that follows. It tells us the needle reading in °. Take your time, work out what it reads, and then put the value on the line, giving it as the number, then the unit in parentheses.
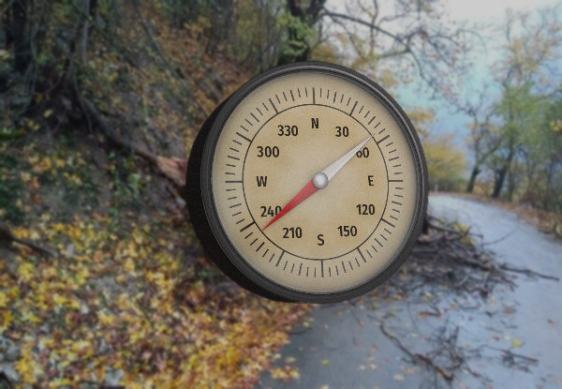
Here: 232.5 (°)
